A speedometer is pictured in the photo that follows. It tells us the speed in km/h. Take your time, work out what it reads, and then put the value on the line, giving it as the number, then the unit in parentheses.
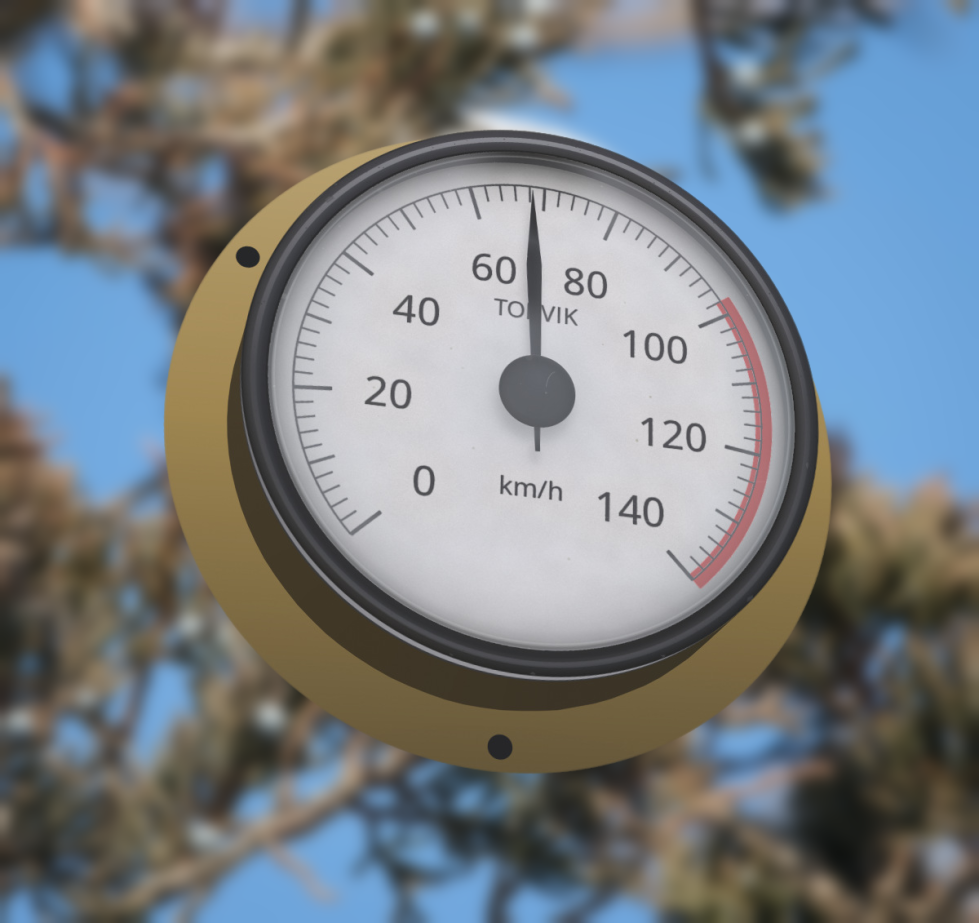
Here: 68 (km/h)
